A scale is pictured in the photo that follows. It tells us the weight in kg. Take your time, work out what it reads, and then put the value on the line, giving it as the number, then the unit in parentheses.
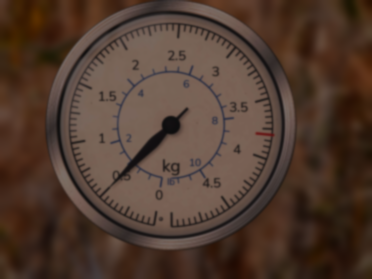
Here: 0.5 (kg)
